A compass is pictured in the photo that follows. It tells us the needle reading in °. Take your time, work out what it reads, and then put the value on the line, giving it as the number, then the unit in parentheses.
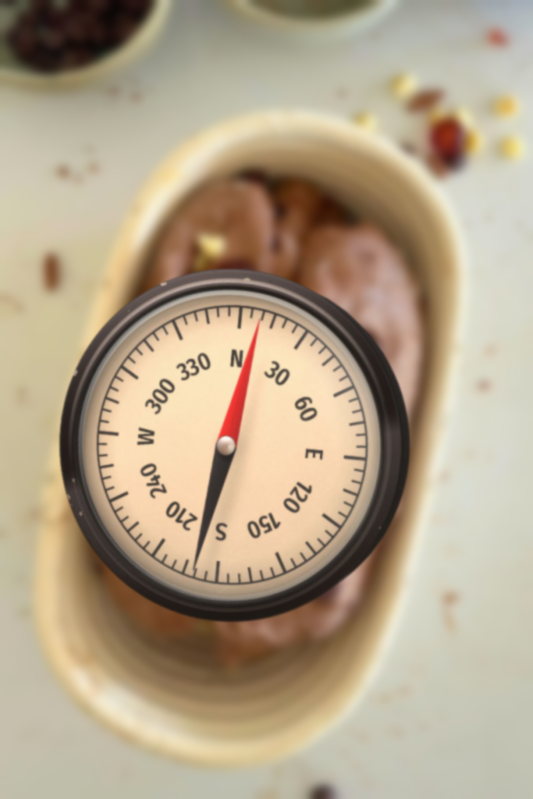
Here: 10 (°)
